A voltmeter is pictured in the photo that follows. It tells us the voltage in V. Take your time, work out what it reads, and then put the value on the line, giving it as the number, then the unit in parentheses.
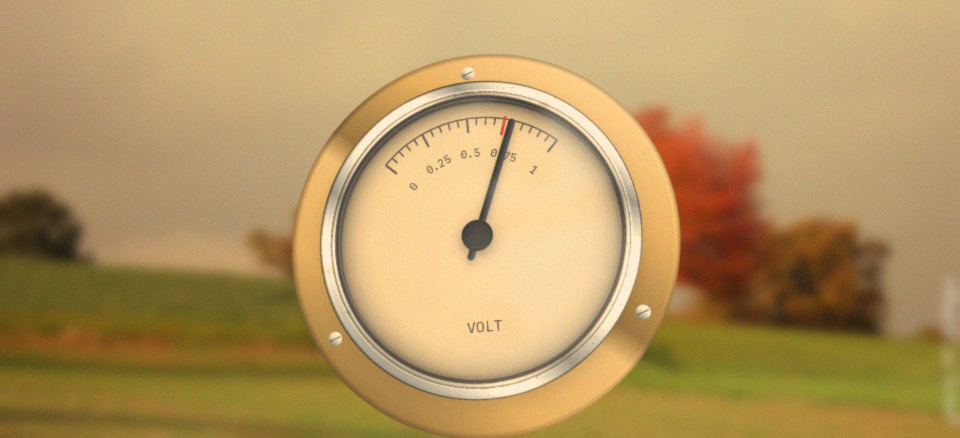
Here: 0.75 (V)
